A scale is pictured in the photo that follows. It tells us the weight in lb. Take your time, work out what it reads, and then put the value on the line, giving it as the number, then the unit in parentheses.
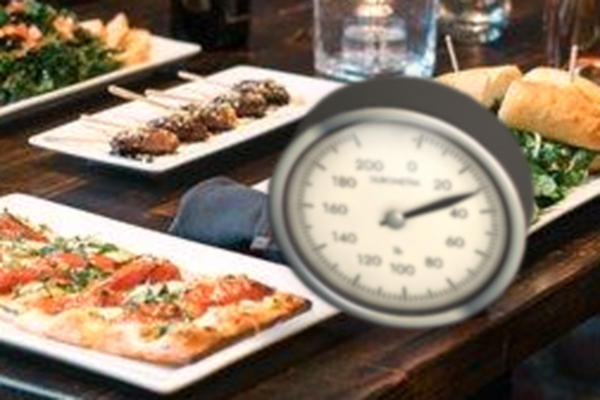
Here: 30 (lb)
